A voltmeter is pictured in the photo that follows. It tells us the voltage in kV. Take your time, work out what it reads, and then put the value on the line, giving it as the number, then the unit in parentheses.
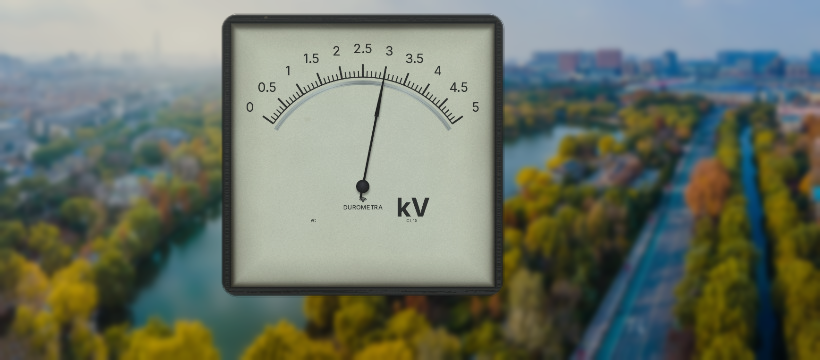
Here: 3 (kV)
